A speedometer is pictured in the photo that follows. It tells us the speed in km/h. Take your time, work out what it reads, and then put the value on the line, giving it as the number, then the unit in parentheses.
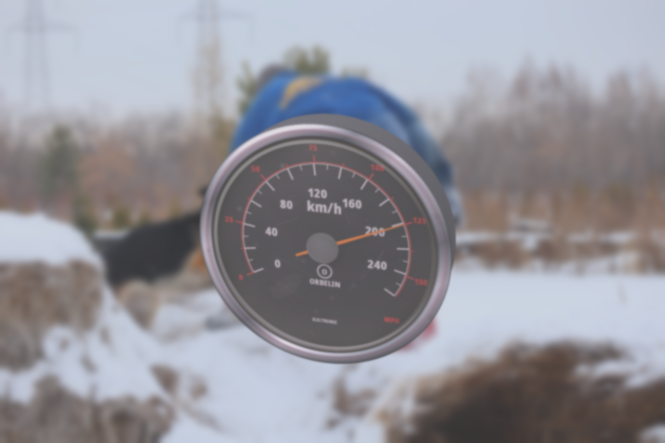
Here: 200 (km/h)
